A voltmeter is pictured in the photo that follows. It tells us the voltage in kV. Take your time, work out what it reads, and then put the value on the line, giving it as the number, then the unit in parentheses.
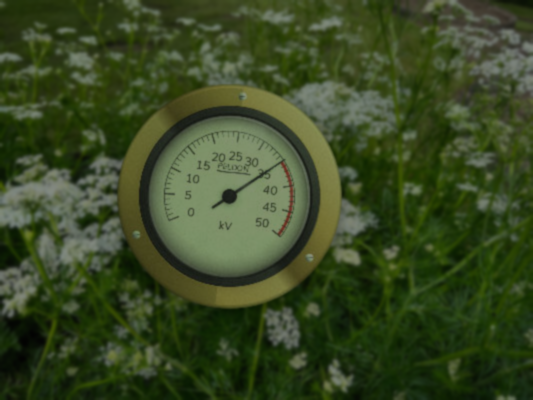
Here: 35 (kV)
